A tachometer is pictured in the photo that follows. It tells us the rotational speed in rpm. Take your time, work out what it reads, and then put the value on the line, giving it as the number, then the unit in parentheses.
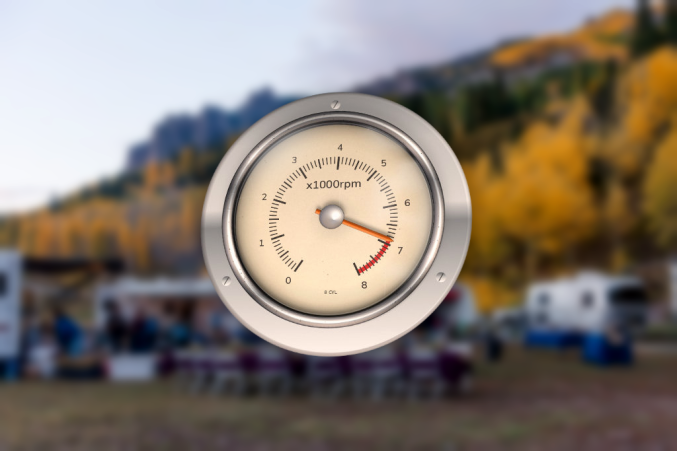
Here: 6900 (rpm)
